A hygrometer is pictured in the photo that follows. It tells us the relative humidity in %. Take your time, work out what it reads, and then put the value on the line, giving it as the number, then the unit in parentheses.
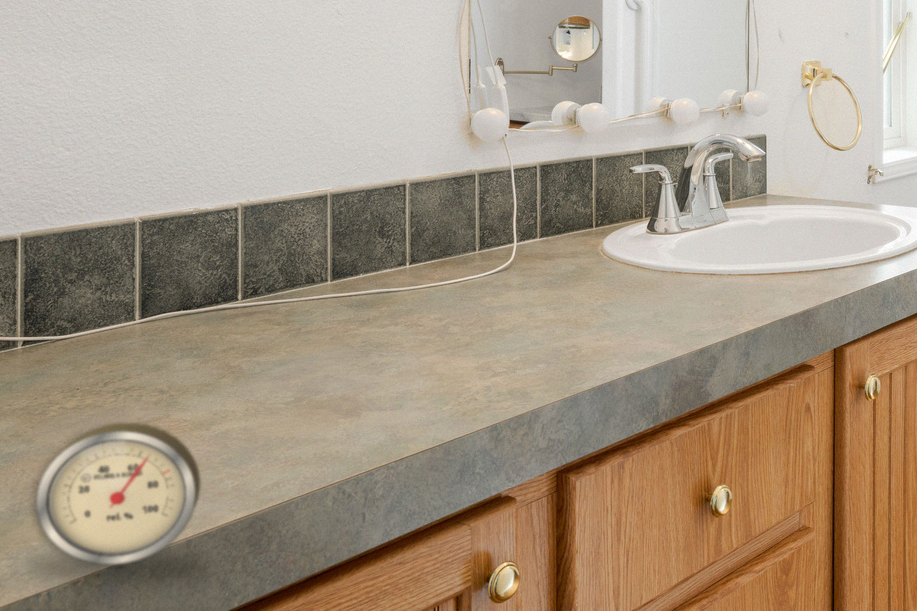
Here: 64 (%)
